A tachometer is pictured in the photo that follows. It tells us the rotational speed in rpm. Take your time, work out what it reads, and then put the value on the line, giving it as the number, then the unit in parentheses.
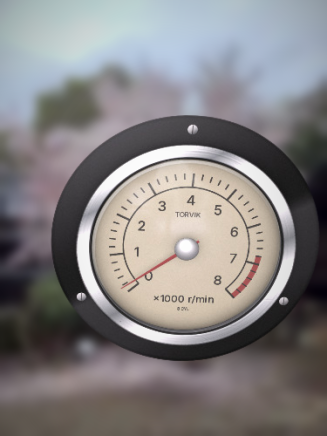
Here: 200 (rpm)
